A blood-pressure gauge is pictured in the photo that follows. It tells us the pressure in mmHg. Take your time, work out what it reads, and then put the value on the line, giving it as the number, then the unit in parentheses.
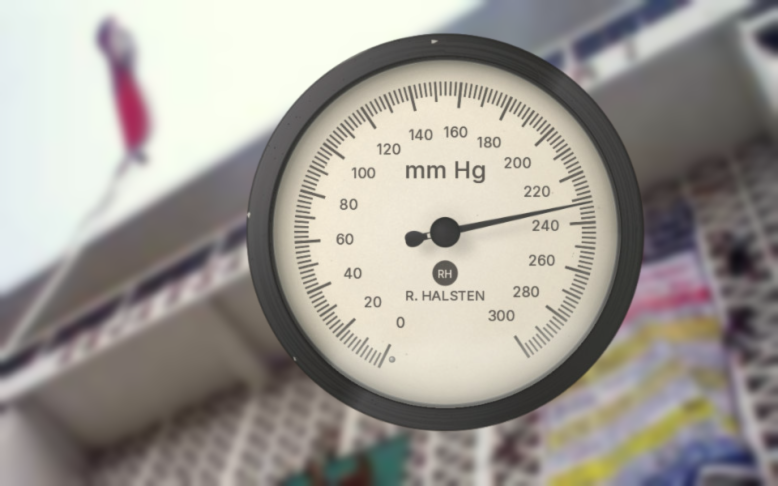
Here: 232 (mmHg)
